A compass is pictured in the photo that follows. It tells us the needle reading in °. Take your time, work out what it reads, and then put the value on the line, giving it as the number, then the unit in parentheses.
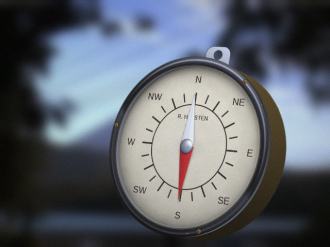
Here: 180 (°)
